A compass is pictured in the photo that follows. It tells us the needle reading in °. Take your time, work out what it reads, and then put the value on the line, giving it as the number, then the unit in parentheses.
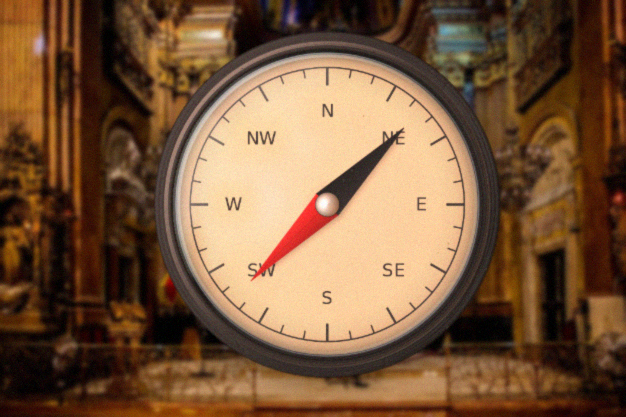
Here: 225 (°)
